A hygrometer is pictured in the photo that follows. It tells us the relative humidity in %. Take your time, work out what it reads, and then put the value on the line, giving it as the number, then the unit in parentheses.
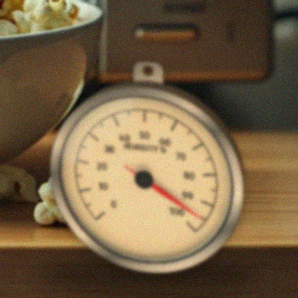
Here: 95 (%)
